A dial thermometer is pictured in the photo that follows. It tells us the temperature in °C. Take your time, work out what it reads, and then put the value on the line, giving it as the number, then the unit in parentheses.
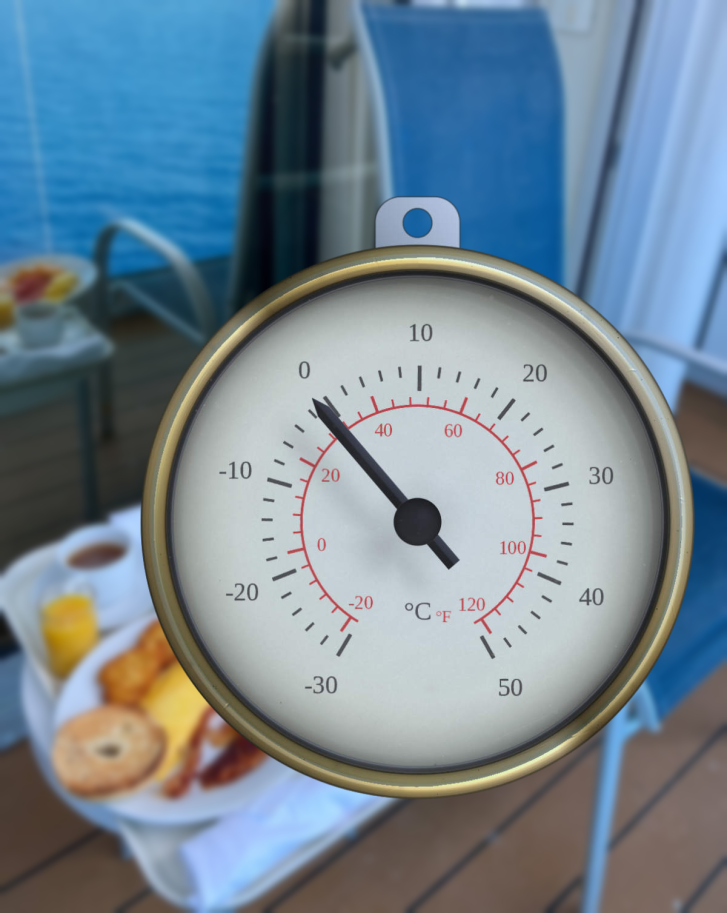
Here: -1 (°C)
